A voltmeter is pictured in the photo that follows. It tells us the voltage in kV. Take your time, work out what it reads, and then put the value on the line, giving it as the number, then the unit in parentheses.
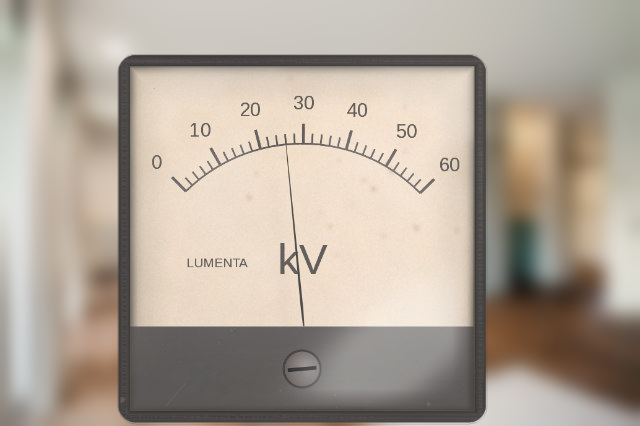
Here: 26 (kV)
